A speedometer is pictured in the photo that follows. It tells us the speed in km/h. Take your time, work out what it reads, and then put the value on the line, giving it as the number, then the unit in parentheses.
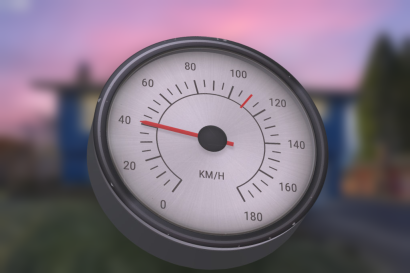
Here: 40 (km/h)
